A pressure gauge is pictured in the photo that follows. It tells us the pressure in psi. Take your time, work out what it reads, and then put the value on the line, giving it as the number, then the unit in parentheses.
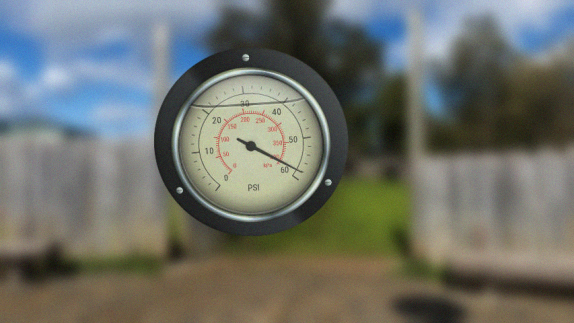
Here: 58 (psi)
